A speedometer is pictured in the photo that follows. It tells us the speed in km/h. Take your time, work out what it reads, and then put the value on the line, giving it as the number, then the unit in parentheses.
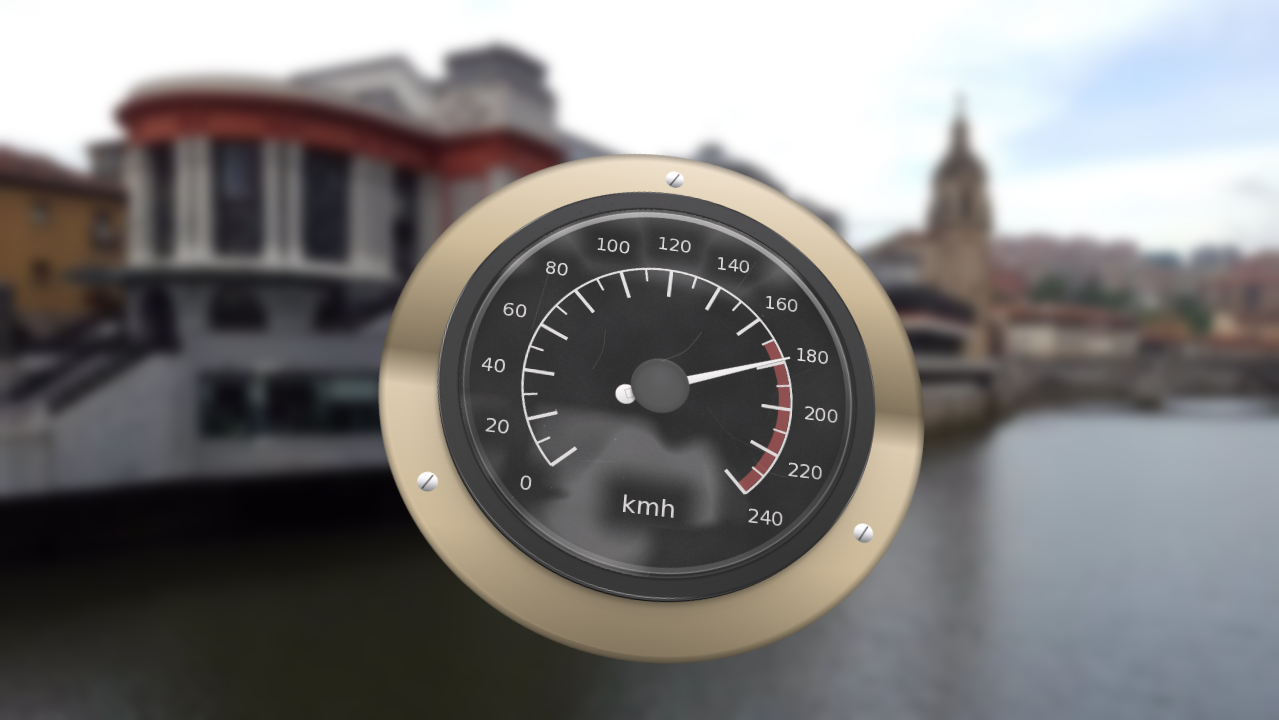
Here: 180 (km/h)
